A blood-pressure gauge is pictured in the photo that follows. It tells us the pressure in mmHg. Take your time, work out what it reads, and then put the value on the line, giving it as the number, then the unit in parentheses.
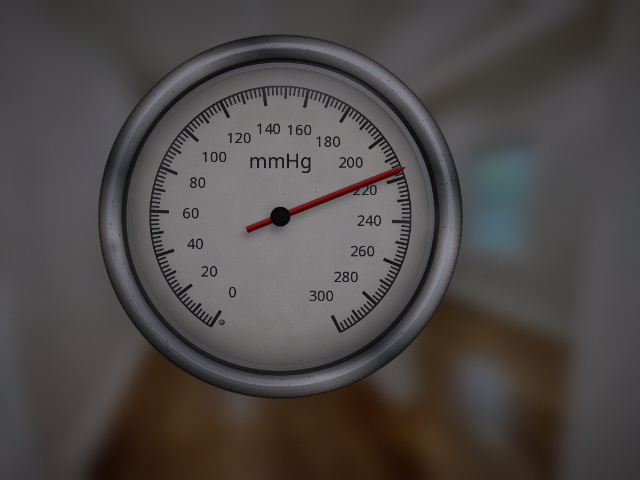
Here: 216 (mmHg)
